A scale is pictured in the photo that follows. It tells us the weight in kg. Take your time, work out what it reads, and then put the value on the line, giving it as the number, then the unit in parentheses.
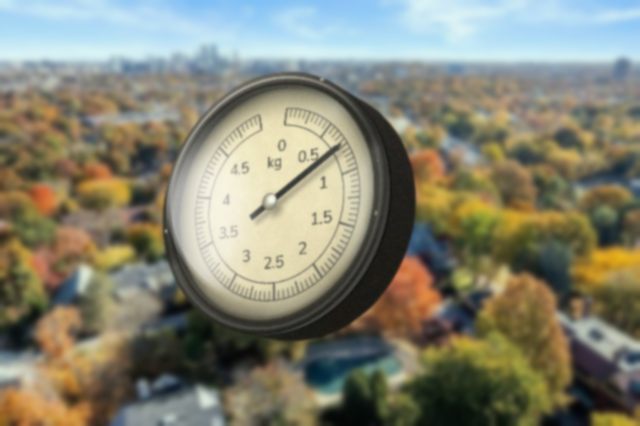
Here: 0.75 (kg)
